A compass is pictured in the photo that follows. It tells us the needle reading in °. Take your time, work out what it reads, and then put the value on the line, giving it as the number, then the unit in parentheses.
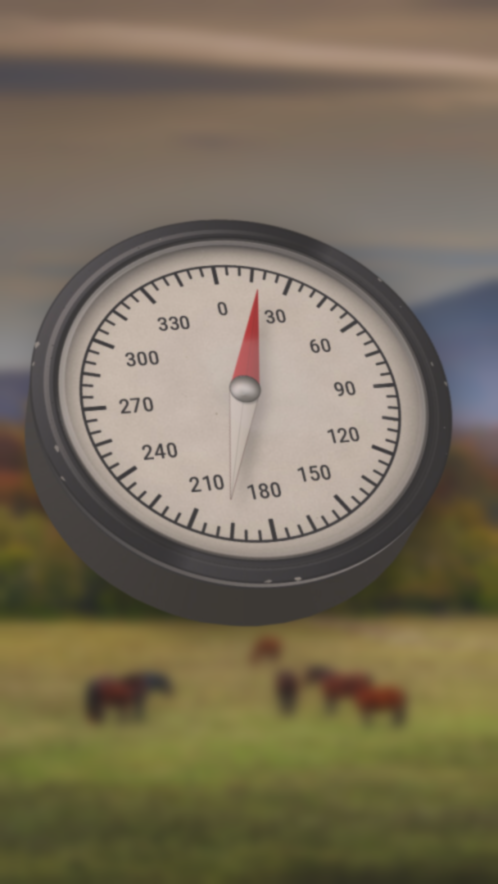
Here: 17.5 (°)
